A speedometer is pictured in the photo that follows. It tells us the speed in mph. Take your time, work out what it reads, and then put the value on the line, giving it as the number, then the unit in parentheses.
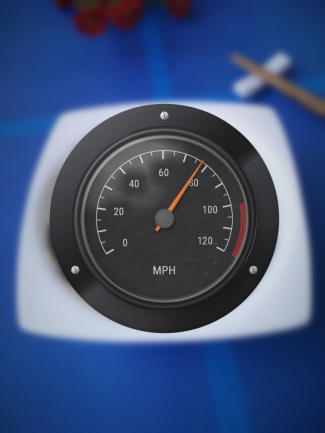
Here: 77.5 (mph)
